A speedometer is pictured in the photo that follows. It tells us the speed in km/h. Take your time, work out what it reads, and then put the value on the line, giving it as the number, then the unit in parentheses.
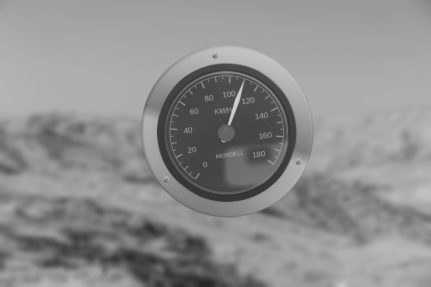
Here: 110 (km/h)
